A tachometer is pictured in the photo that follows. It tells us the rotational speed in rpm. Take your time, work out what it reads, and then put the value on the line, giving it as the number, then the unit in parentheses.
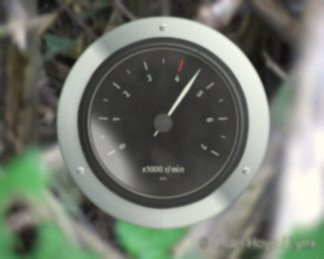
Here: 4500 (rpm)
